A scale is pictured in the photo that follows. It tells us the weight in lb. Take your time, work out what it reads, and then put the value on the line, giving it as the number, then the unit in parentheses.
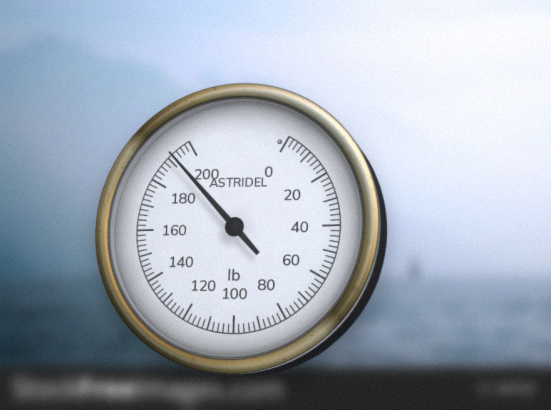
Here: 192 (lb)
